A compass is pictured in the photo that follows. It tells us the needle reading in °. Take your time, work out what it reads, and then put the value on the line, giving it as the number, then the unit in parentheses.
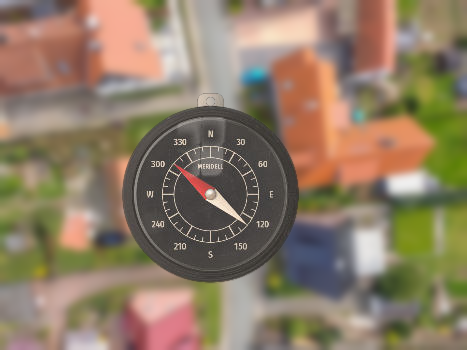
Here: 310 (°)
